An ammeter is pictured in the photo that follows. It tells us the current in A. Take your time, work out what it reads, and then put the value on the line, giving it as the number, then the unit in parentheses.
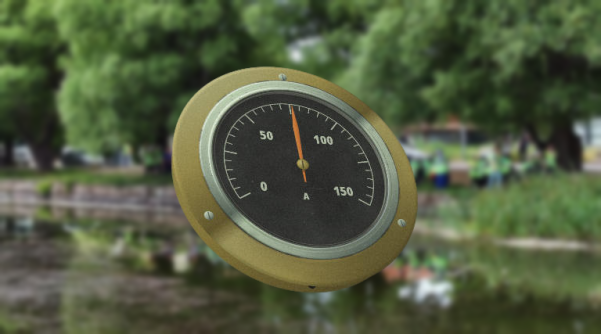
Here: 75 (A)
